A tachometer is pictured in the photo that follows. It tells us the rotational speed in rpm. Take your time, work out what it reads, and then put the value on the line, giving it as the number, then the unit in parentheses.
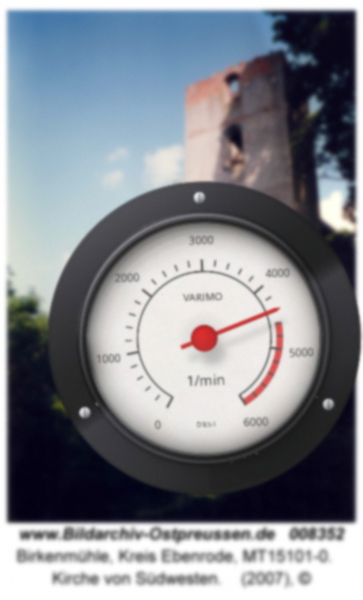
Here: 4400 (rpm)
